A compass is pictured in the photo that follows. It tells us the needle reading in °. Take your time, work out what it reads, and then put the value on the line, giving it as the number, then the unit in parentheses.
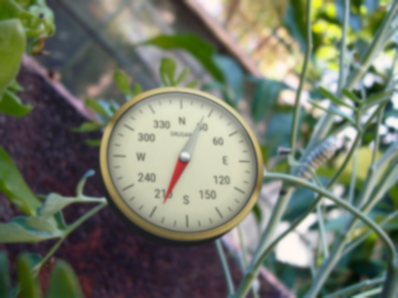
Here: 205 (°)
